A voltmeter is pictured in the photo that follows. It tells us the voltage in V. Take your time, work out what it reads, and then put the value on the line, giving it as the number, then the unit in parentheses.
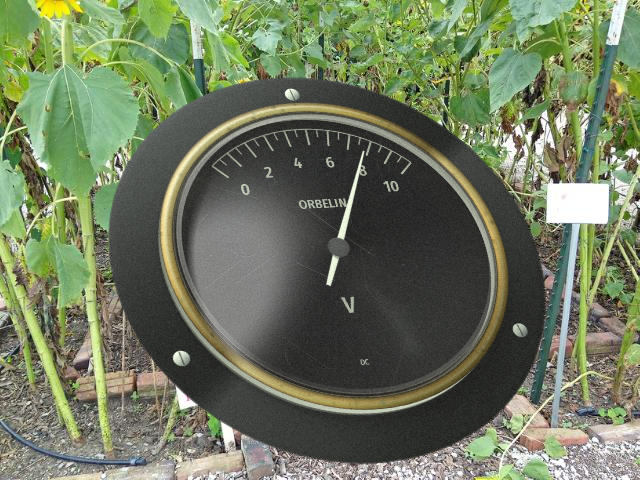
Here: 7.75 (V)
